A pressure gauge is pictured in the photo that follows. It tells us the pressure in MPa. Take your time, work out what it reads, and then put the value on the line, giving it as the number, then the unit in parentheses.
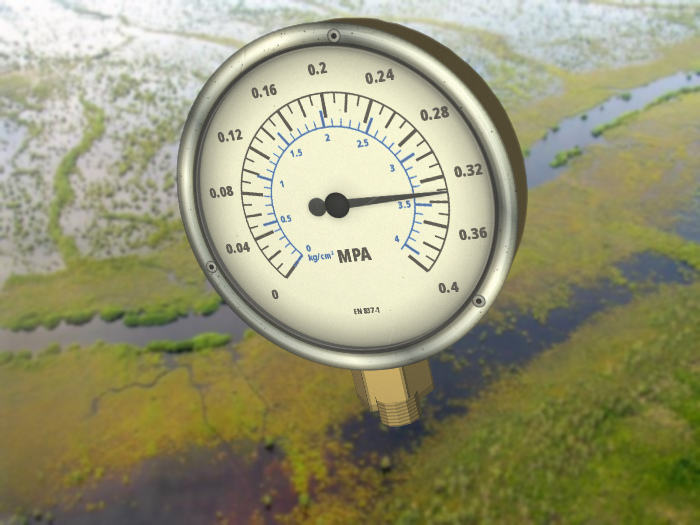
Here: 0.33 (MPa)
